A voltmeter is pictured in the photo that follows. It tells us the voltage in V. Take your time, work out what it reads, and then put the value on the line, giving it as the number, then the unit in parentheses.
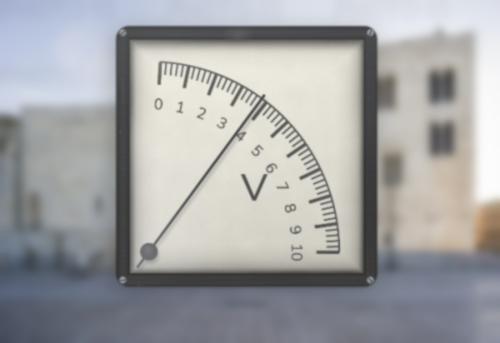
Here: 3.8 (V)
